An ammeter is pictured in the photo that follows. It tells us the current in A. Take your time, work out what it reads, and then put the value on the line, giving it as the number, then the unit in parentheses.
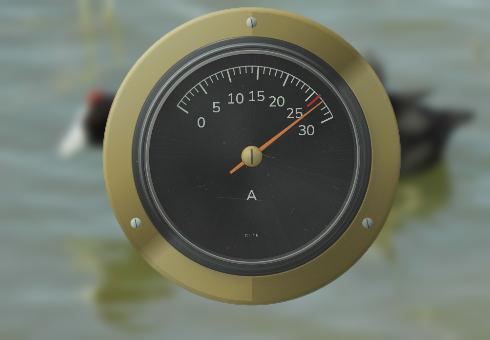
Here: 27 (A)
